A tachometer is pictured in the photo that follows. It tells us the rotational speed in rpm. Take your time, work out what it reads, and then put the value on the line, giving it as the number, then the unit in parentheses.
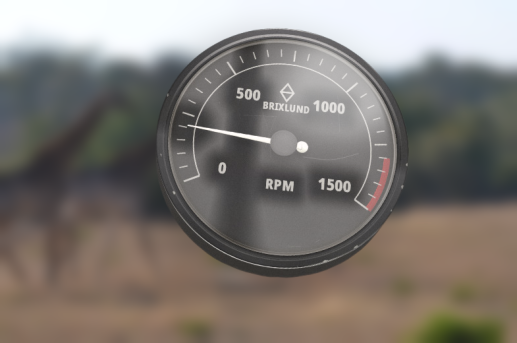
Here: 200 (rpm)
